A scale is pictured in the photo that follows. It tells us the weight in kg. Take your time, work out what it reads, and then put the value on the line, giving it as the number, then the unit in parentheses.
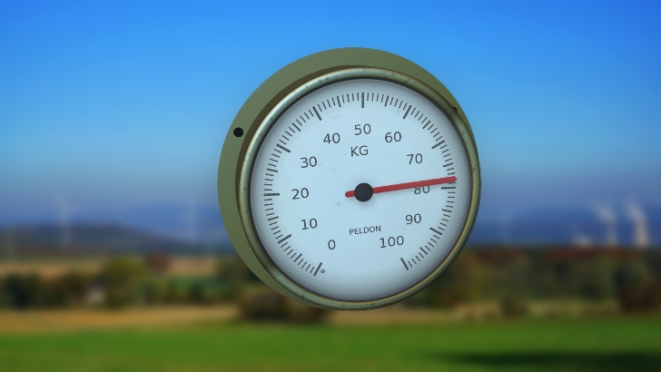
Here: 78 (kg)
